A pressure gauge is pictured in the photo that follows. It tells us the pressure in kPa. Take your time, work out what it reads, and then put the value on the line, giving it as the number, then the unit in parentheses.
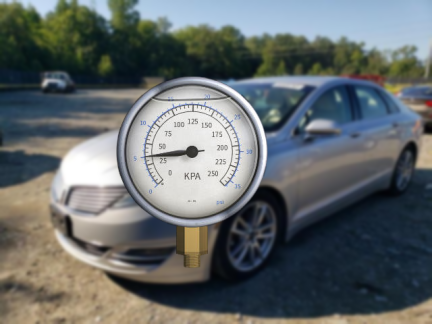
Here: 35 (kPa)
